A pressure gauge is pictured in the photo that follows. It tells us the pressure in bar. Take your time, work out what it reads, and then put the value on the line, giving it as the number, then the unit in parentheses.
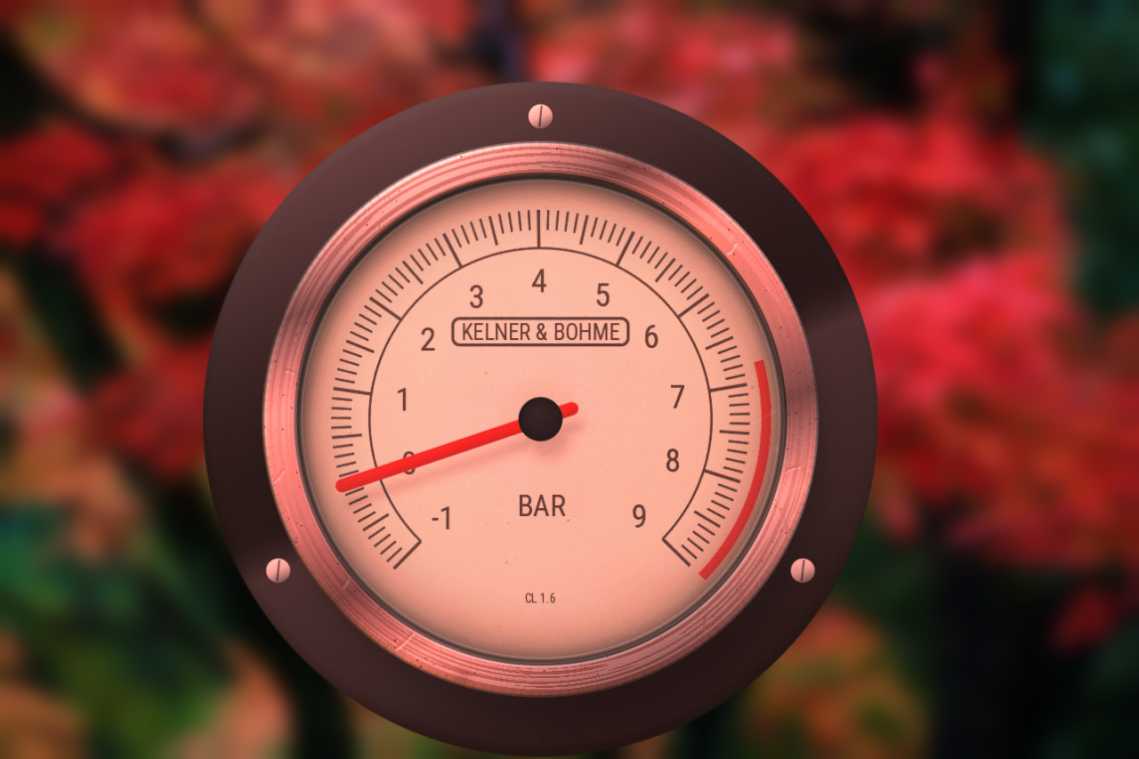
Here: 0 (bar)
